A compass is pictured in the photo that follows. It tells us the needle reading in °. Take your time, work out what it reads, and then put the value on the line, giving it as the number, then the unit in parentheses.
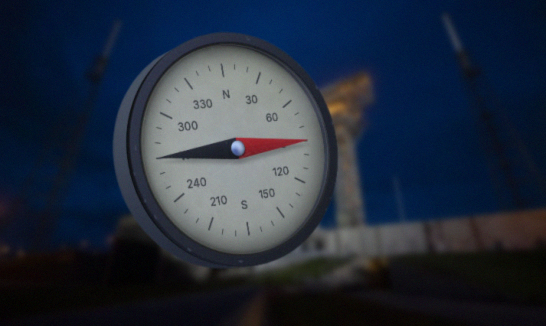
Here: 90 (°)
